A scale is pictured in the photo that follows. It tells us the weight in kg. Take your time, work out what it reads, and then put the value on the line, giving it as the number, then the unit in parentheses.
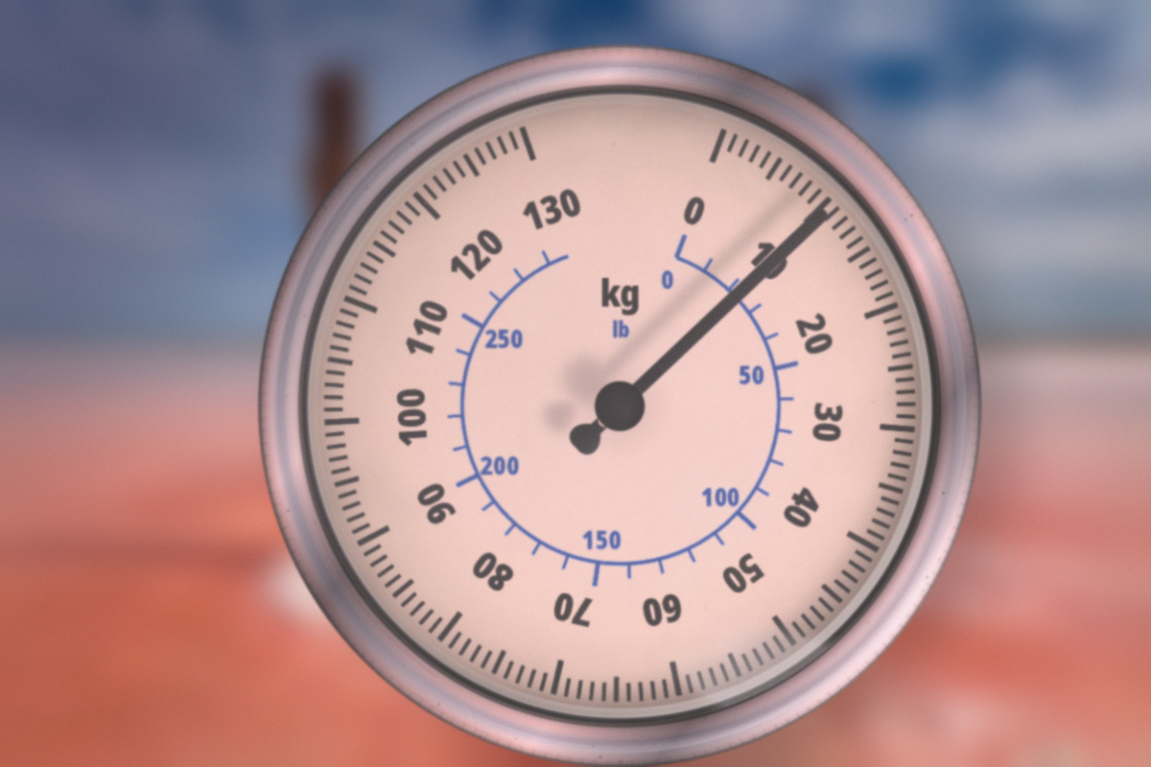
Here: 10.5 (kg)
